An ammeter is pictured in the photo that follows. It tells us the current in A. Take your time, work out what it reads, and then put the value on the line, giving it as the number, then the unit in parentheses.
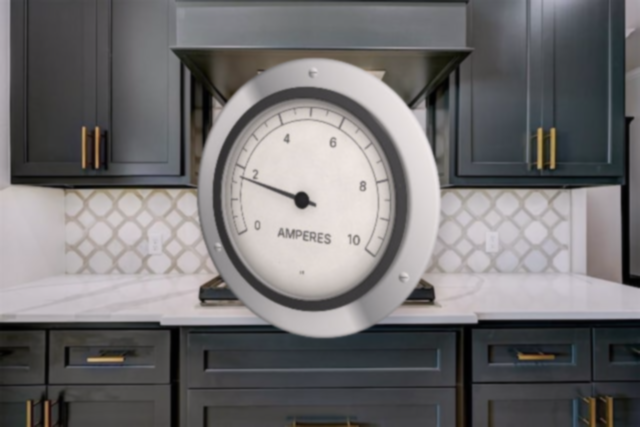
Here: 1.75 (A)
